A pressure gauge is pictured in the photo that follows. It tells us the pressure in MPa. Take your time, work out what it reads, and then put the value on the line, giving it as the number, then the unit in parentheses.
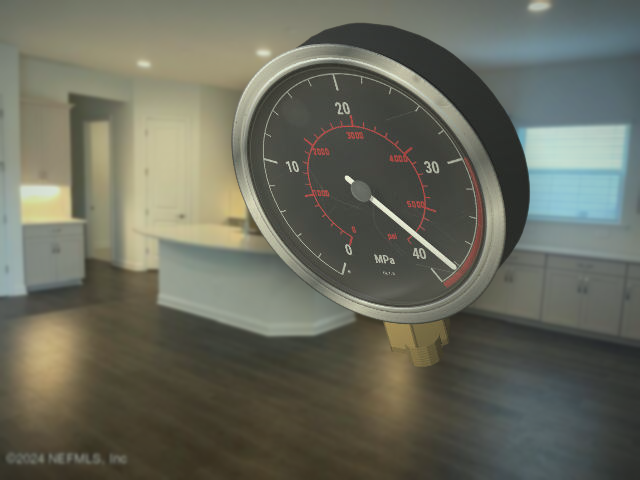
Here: 38 (MPa)
